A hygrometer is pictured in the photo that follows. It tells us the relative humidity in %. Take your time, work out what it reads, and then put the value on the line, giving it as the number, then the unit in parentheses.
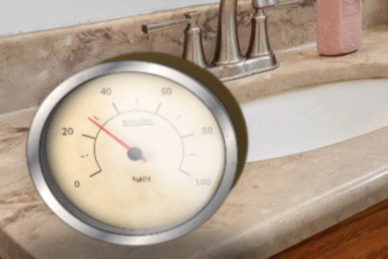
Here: 30 (%)
